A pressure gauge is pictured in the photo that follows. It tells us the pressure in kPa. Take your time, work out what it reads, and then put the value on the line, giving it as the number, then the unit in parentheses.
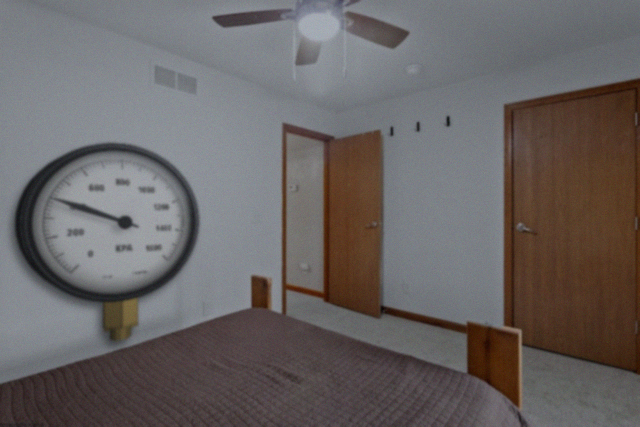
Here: 400 (kPa)
